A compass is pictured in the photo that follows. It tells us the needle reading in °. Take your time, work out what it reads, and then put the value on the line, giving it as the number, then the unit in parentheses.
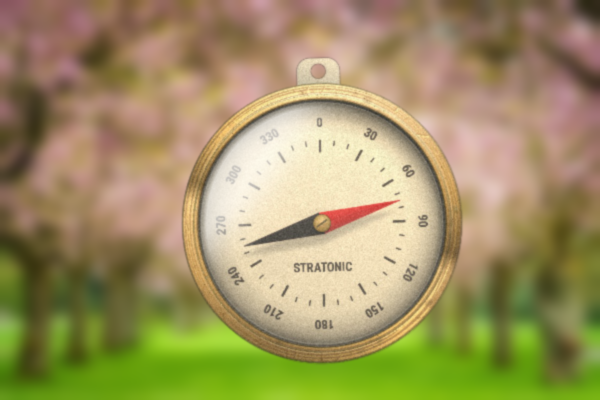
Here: 75 (°)
